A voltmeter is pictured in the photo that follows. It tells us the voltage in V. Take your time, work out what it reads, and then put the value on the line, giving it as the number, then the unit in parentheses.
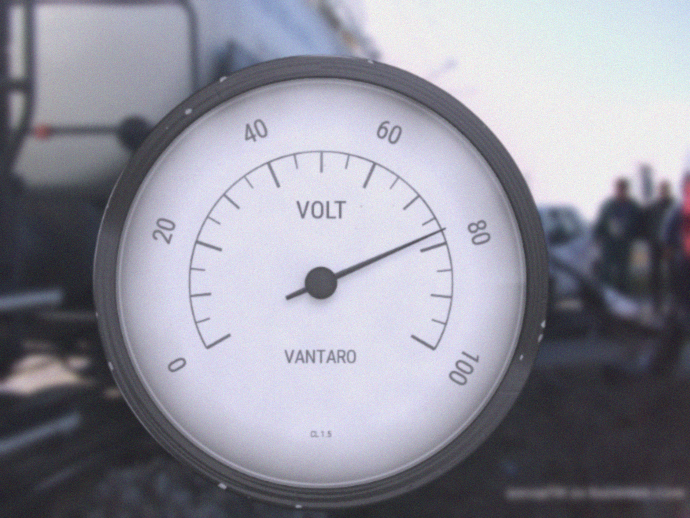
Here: 77.5 (V)
